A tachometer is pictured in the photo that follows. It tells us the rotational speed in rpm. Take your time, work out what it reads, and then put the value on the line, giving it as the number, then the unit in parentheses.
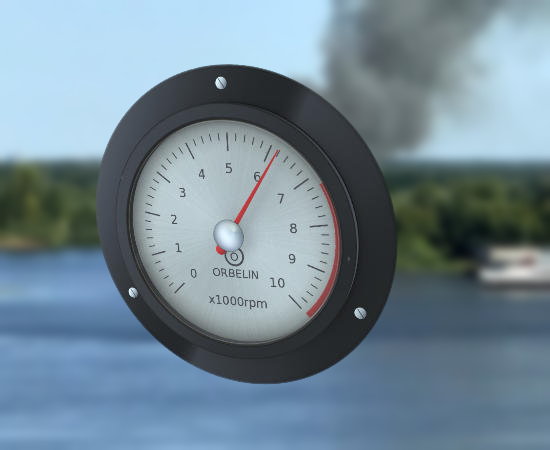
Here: 6200 (rpm)
